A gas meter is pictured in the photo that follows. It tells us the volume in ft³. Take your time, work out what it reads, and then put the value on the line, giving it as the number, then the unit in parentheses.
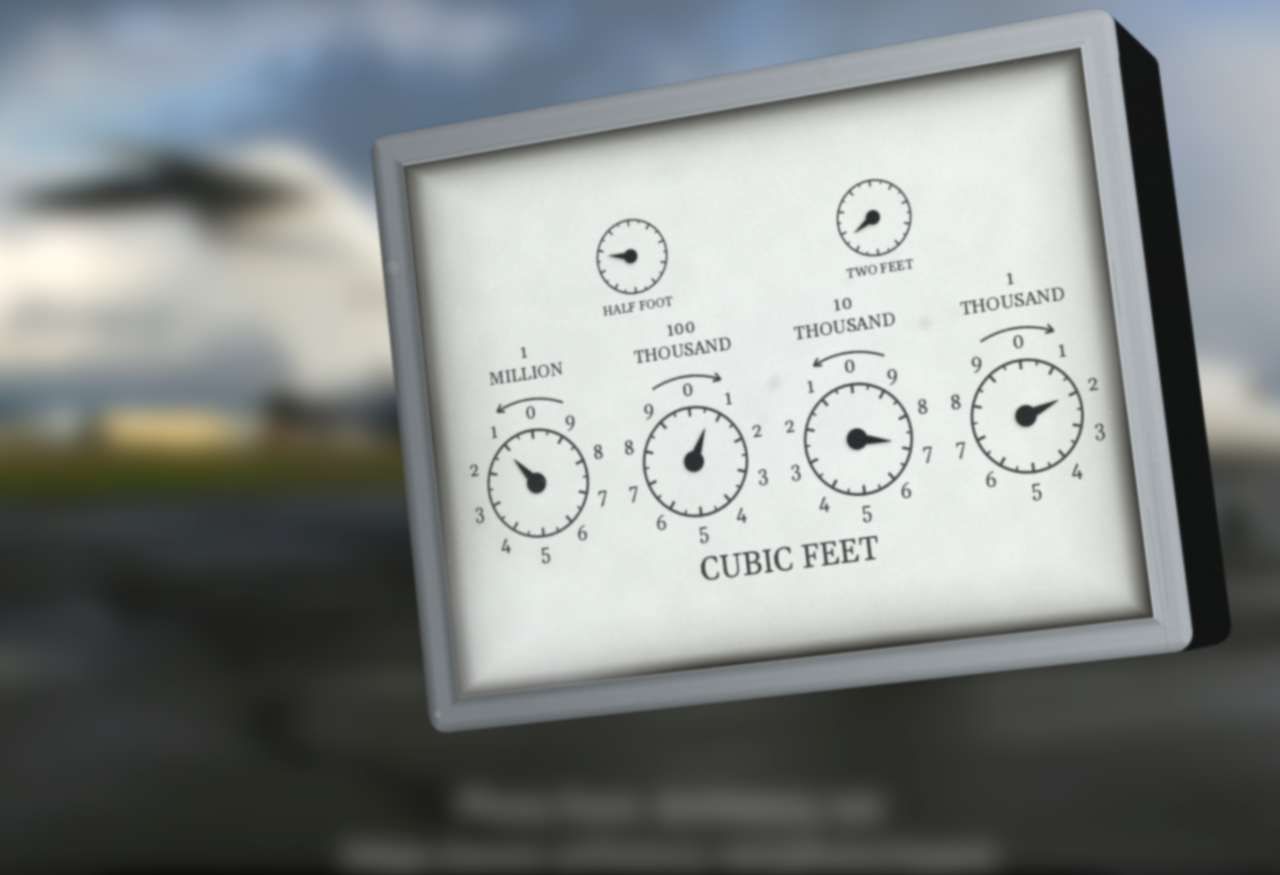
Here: 107200 (ft³)
